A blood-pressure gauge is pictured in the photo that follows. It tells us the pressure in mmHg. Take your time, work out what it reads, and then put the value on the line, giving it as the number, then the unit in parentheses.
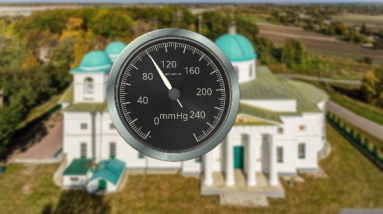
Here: 100 (mmHg)
